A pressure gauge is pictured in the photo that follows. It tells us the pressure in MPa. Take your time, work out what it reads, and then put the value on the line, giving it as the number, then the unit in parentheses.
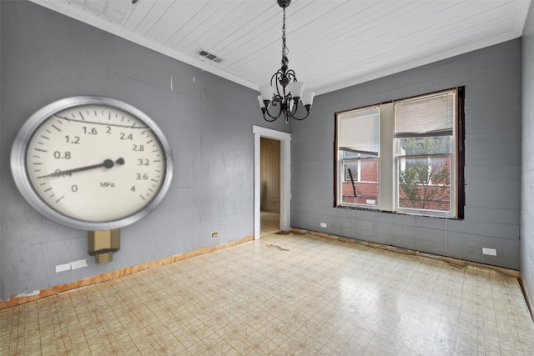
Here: 0.4 (MPa)
